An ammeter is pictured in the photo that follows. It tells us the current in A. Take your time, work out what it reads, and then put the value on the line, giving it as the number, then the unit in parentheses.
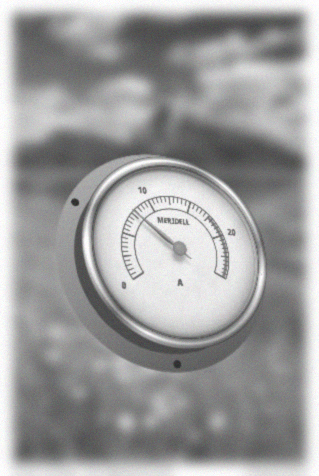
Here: 7.5 (A)
